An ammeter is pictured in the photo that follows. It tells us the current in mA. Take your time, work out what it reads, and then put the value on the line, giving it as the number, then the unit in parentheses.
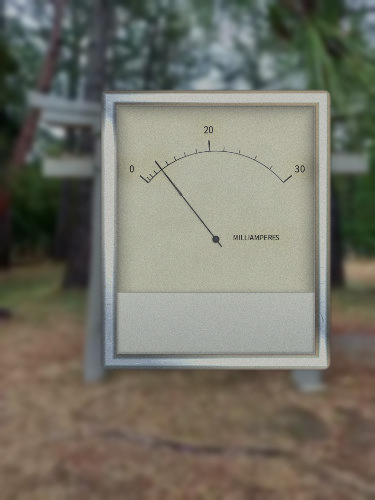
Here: 10 (mA)
